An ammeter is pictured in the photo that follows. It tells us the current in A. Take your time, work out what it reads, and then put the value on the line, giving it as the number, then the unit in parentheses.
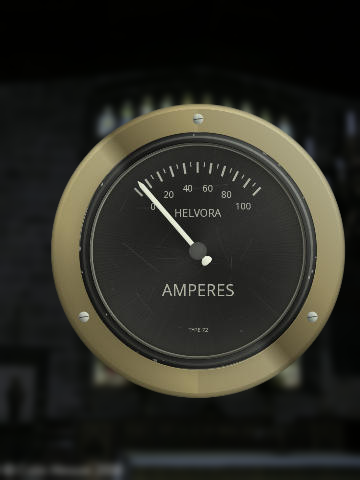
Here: 5 (A)
